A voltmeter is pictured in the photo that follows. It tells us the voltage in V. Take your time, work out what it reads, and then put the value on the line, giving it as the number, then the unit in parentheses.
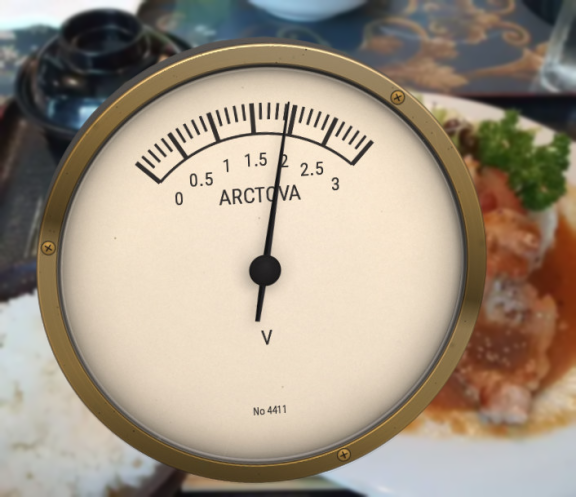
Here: 1.9 (V)
